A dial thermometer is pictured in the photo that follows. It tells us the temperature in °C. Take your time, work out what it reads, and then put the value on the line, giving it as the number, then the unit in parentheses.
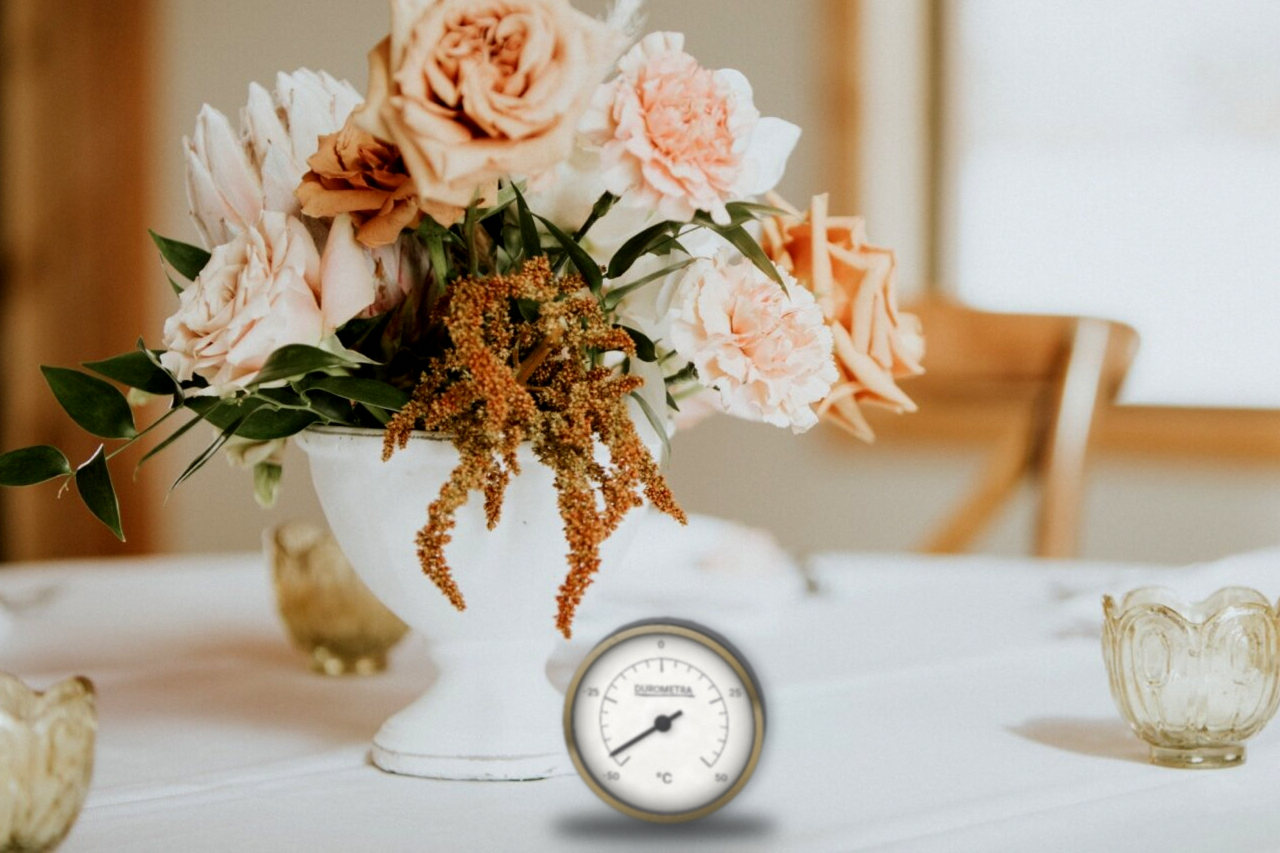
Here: -45 (°C)
